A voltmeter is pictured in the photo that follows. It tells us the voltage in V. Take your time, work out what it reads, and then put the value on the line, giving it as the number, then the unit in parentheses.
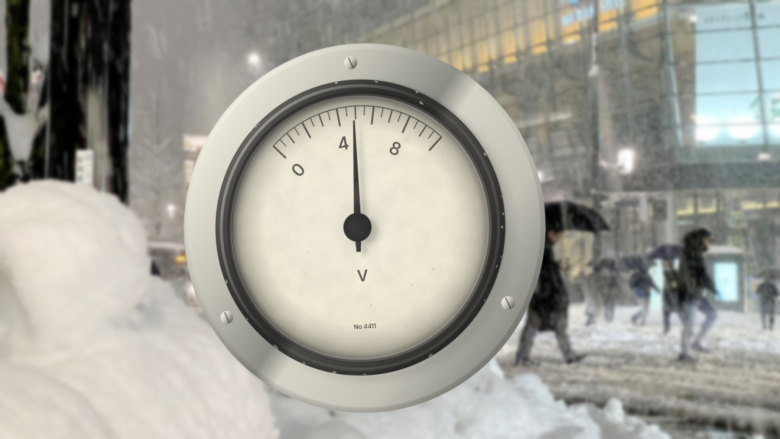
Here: 5 (V)
